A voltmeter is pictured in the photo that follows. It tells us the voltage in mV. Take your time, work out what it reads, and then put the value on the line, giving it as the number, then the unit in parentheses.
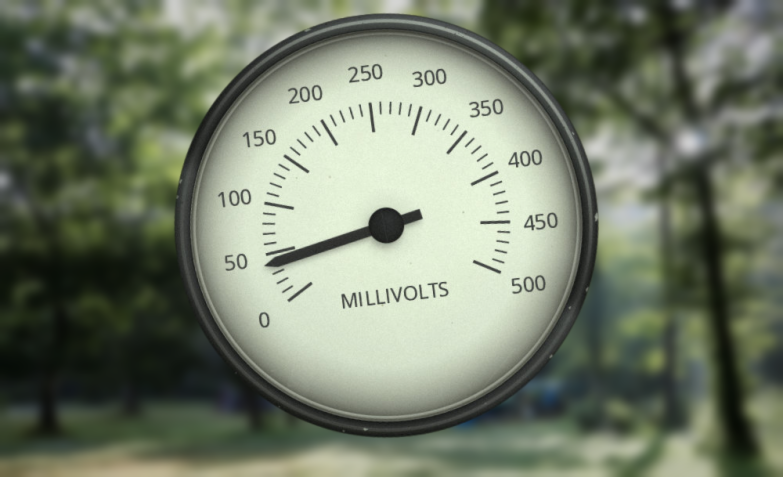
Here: 40 (mV)
